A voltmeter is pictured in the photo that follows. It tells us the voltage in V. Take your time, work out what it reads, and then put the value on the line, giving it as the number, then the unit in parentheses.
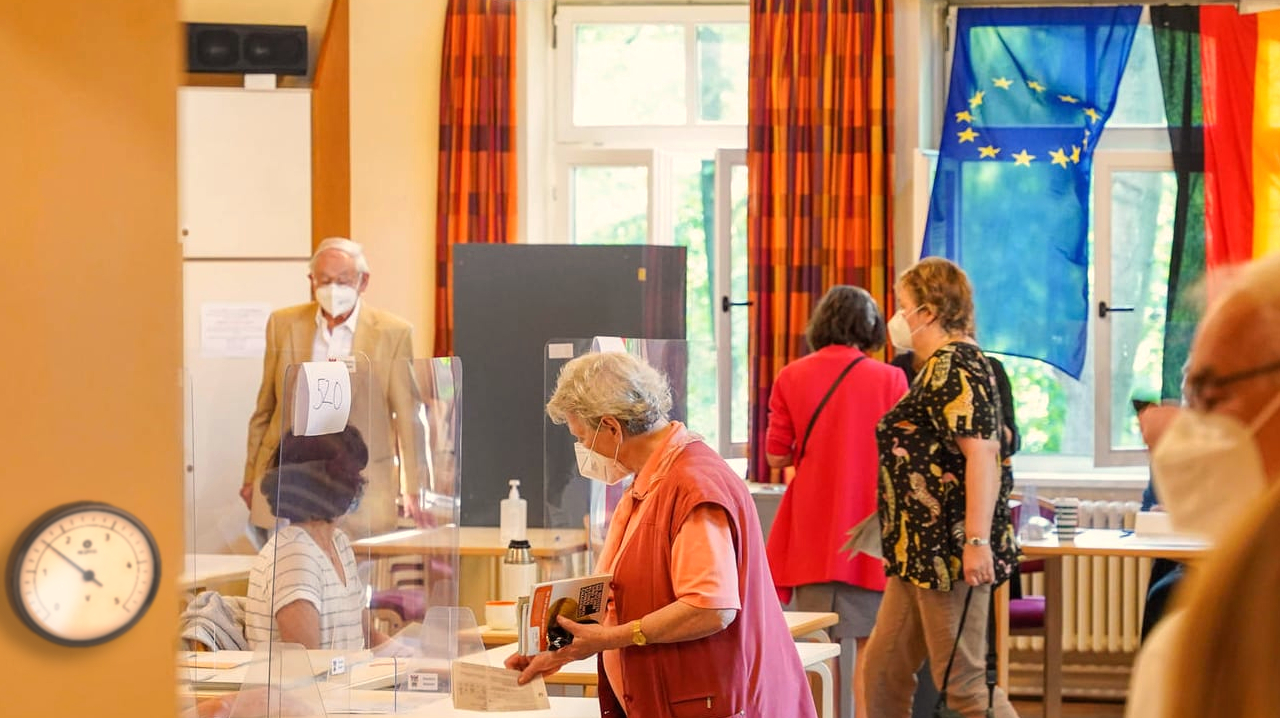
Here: 1.6 (V)
